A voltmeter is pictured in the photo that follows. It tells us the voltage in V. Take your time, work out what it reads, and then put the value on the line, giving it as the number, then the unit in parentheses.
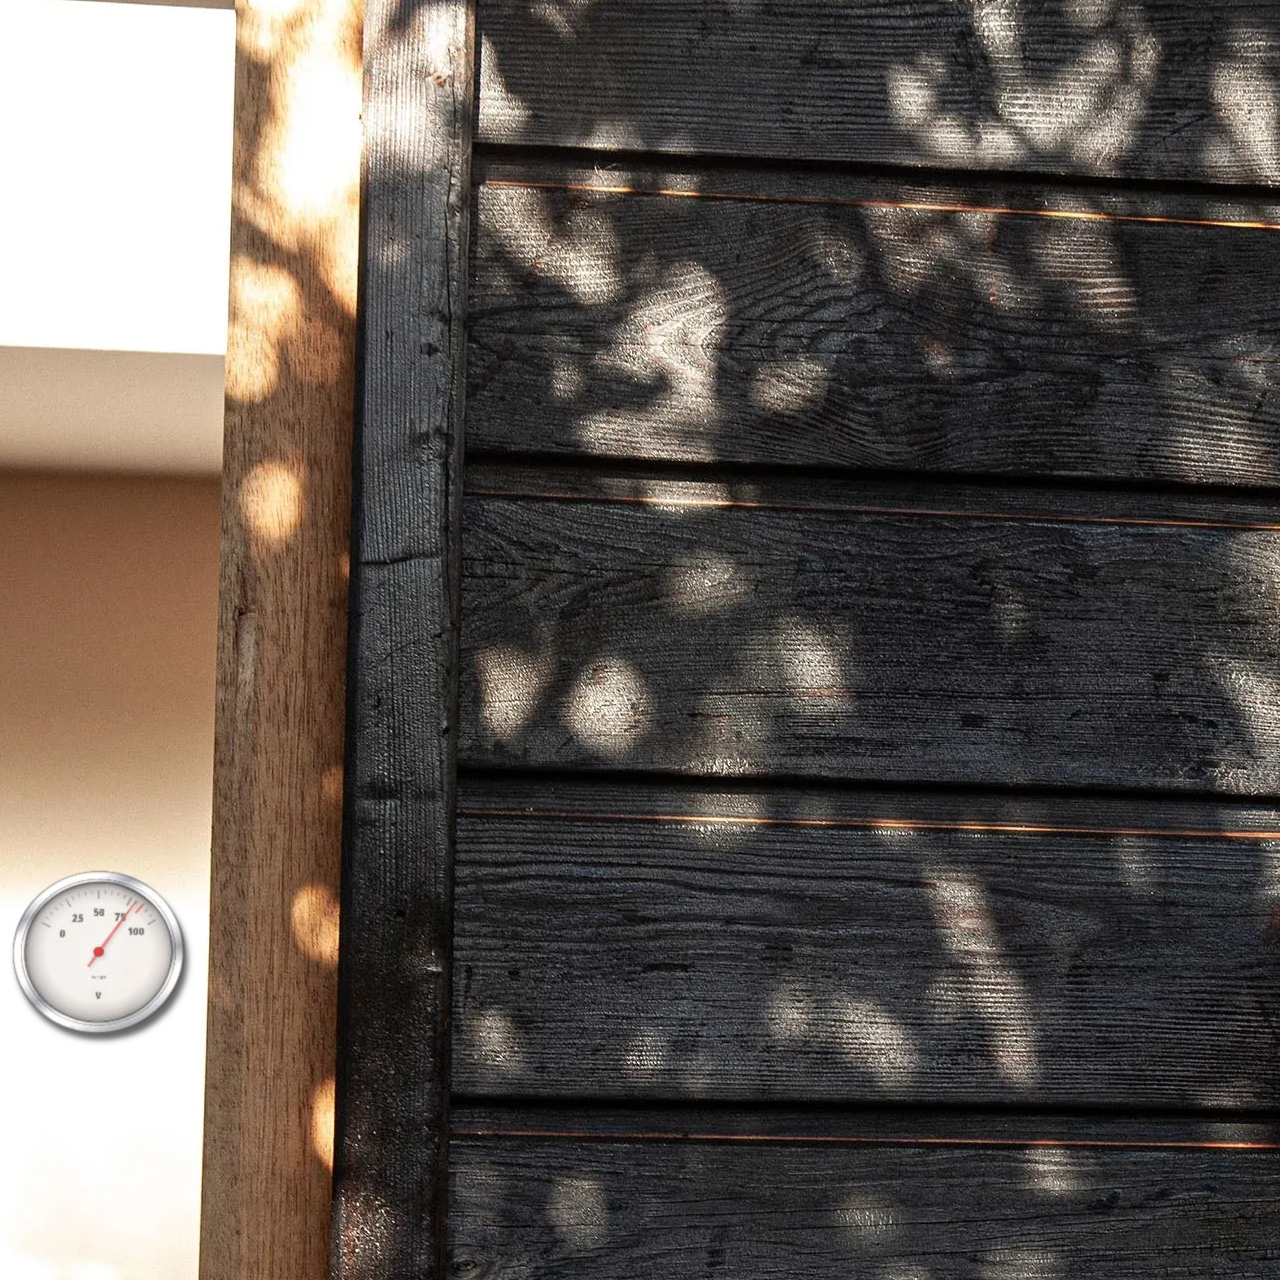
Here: 80 (V)
